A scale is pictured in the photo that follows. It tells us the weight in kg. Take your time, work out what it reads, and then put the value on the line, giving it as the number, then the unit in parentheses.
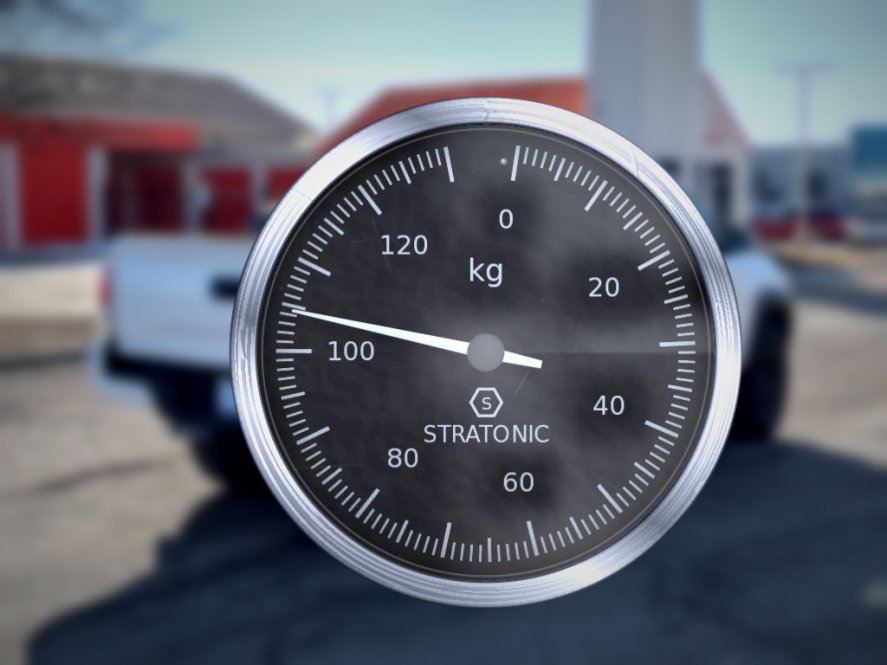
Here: 104.5 (kg)
